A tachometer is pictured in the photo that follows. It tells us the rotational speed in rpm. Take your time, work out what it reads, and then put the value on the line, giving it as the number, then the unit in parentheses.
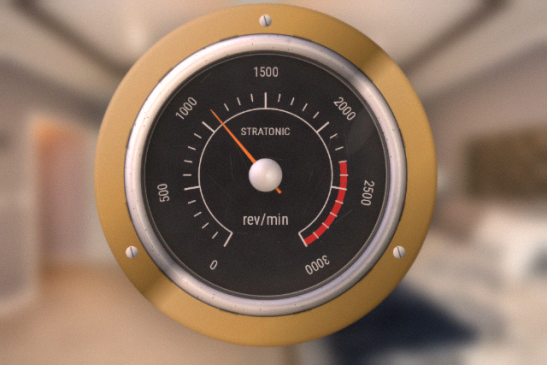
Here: 1100 (rpm)
